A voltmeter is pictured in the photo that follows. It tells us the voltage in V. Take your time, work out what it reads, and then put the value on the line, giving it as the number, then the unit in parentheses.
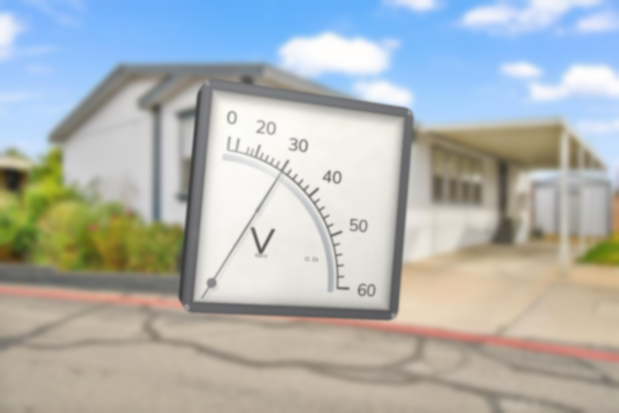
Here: 30 (V)
